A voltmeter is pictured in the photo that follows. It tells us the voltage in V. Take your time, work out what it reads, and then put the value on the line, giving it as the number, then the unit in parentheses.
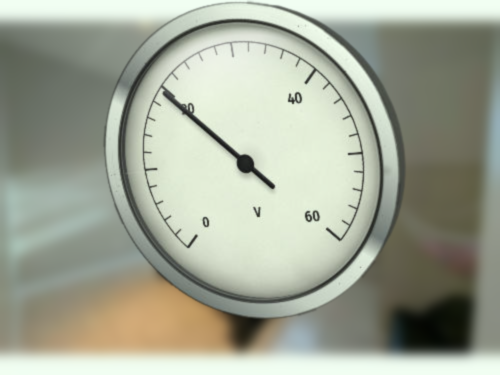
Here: 20 (V)
